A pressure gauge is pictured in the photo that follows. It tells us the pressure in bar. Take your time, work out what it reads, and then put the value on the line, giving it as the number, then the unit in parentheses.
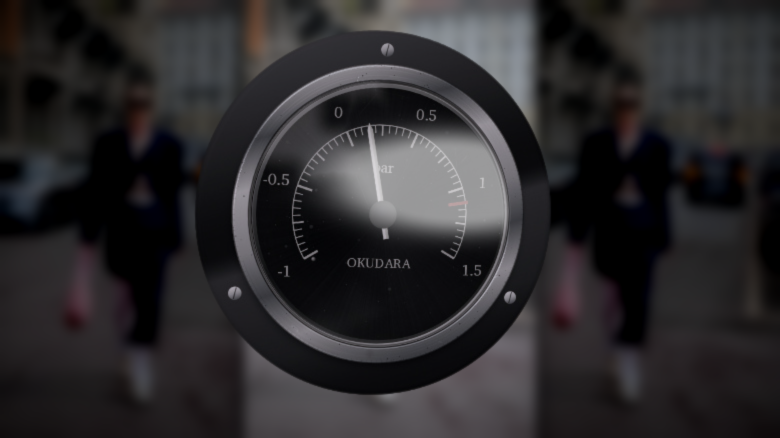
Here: 0.15 (bar)
